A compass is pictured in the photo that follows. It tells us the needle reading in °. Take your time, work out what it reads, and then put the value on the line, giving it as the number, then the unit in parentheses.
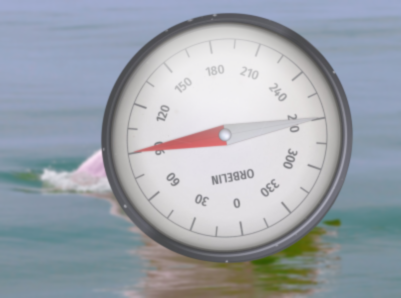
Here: 90 (°)
